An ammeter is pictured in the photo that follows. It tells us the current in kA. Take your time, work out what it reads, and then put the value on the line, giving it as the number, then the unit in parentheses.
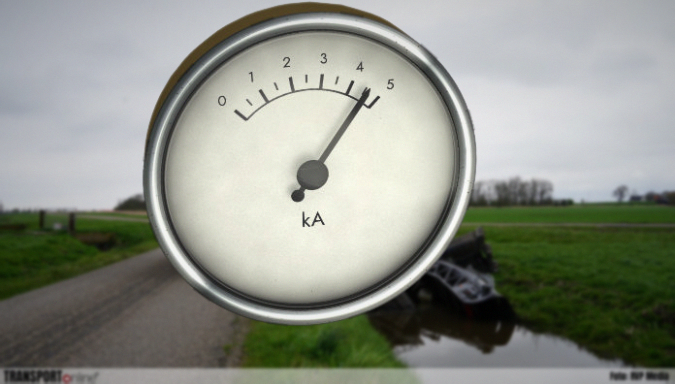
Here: 4.5 (kA)
